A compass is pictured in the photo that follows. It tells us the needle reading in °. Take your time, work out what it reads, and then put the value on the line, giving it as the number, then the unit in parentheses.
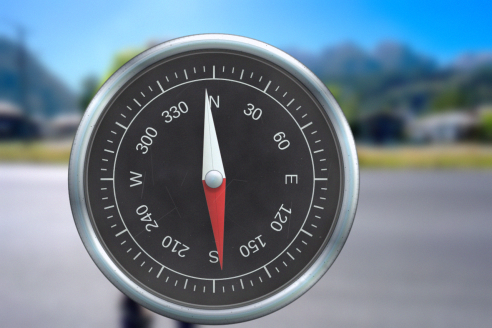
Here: 175 (°)
